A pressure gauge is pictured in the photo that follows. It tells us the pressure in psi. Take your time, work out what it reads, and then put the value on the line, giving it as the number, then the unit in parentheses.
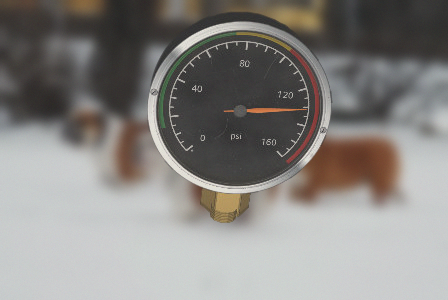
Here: 130 (psi)
